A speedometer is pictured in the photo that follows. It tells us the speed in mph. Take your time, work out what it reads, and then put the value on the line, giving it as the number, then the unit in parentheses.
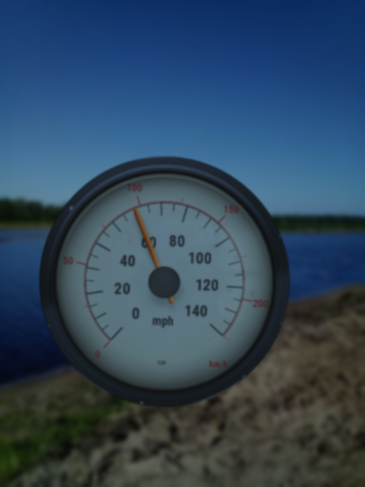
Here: 60 (mph)
